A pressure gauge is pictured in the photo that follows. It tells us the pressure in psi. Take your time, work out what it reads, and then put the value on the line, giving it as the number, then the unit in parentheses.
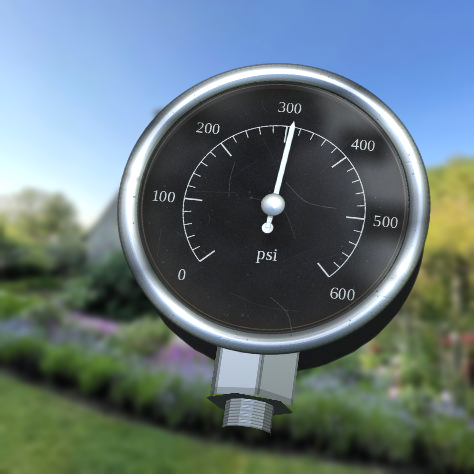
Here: 310 (psi)
